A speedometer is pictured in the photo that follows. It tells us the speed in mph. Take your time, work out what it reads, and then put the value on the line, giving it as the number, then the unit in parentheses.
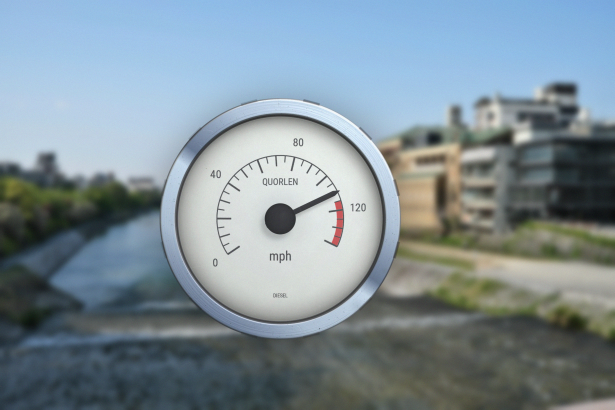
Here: 110 (mph)
